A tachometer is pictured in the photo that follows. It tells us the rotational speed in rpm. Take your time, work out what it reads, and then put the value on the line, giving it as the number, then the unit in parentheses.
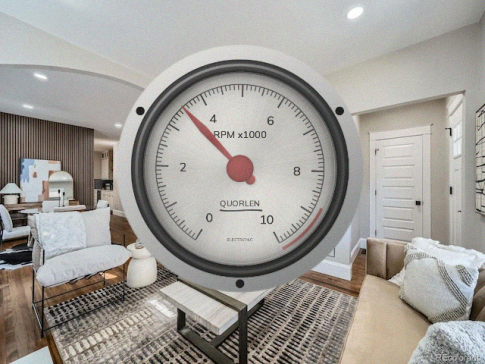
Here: 3500 (rpm)
